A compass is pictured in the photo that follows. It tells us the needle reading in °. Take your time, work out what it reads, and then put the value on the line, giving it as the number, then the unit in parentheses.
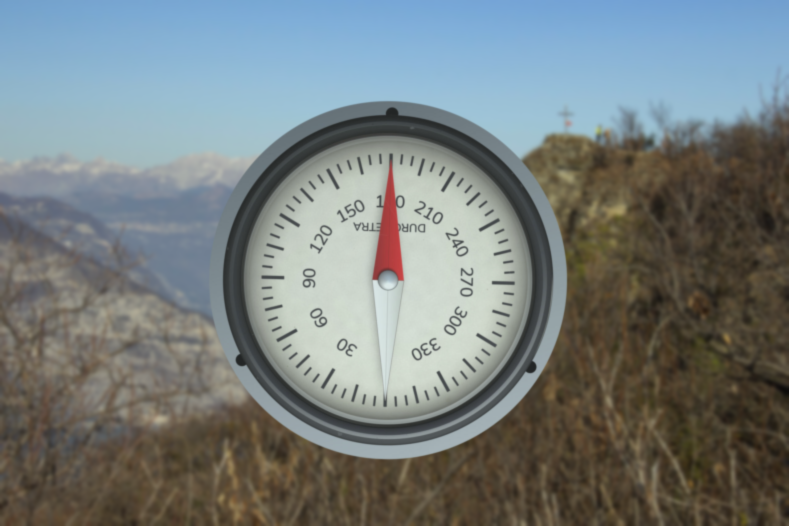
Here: 180 (°)
